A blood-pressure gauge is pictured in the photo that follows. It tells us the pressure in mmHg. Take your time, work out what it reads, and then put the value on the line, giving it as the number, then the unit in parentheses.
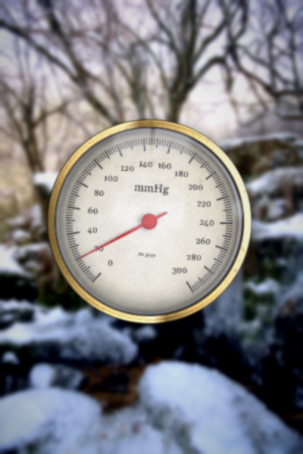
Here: 20 (mmHg)
